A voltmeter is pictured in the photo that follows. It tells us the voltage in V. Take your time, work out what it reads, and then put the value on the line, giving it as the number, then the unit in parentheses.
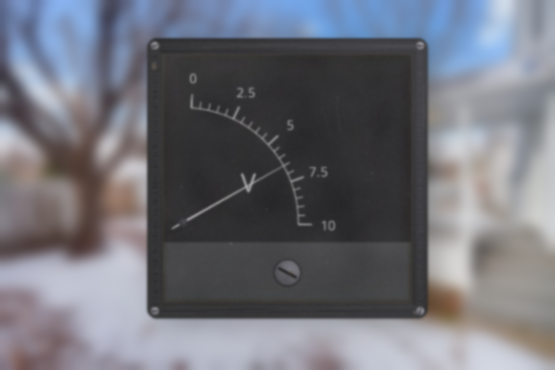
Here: 6.5 (V)
